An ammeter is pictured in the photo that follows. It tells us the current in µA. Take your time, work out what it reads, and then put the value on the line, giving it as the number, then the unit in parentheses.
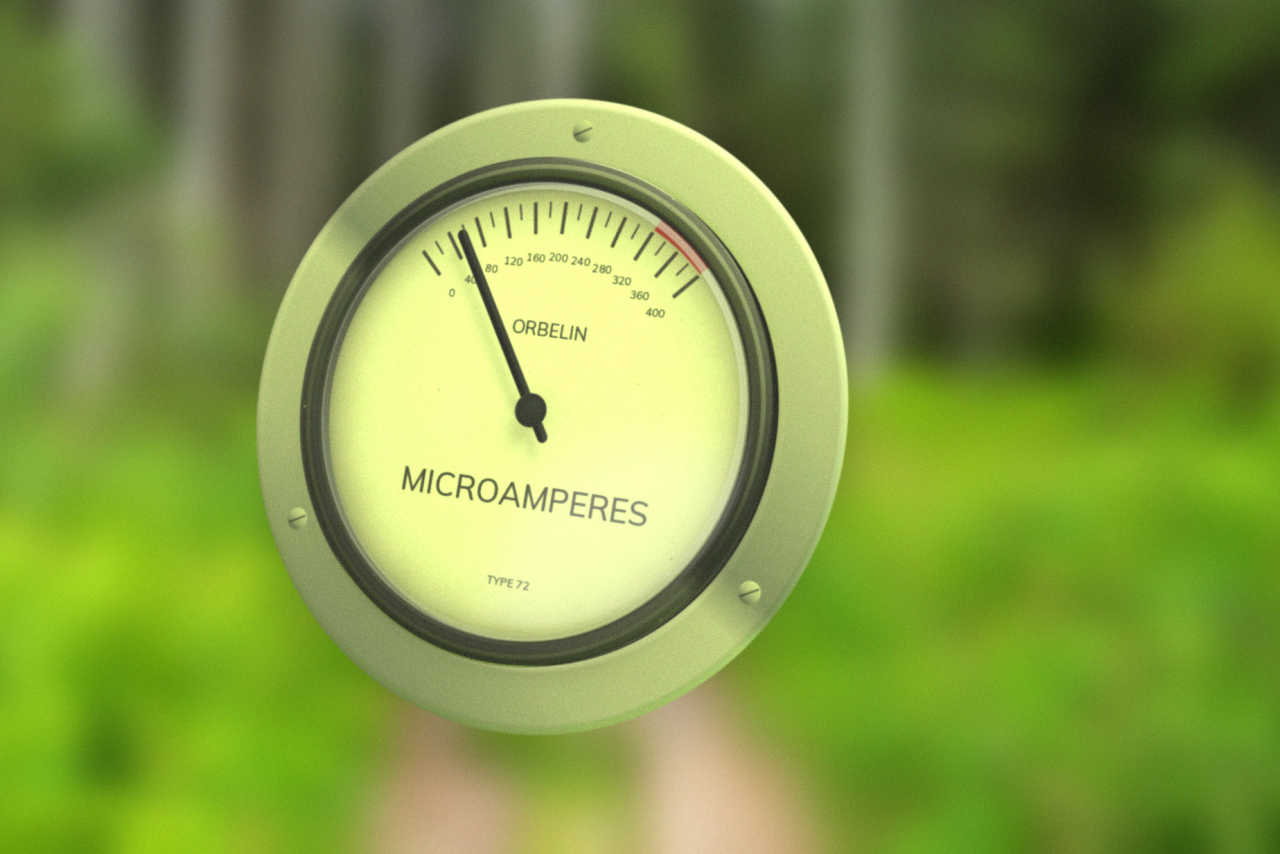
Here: 60 (µA)
